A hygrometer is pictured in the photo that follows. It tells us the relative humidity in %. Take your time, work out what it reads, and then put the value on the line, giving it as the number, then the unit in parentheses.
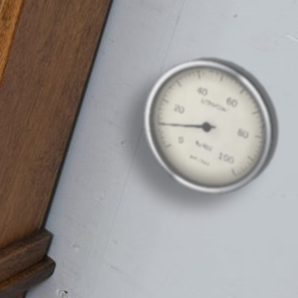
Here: 10 (%)
